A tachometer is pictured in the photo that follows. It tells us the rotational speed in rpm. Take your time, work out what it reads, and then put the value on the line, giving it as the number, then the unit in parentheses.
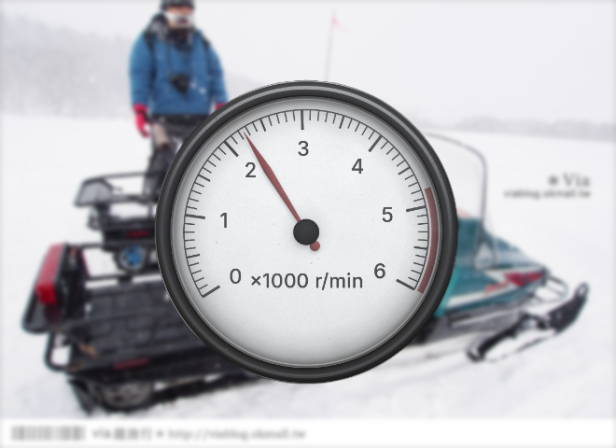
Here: 2250 (rpm)
